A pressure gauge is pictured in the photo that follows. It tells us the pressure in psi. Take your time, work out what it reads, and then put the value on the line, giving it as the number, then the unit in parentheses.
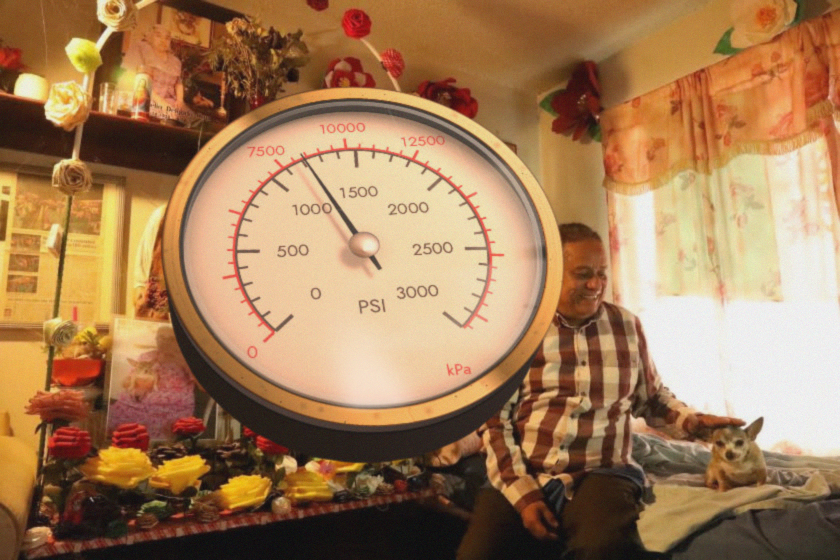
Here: 1200 (psi)
